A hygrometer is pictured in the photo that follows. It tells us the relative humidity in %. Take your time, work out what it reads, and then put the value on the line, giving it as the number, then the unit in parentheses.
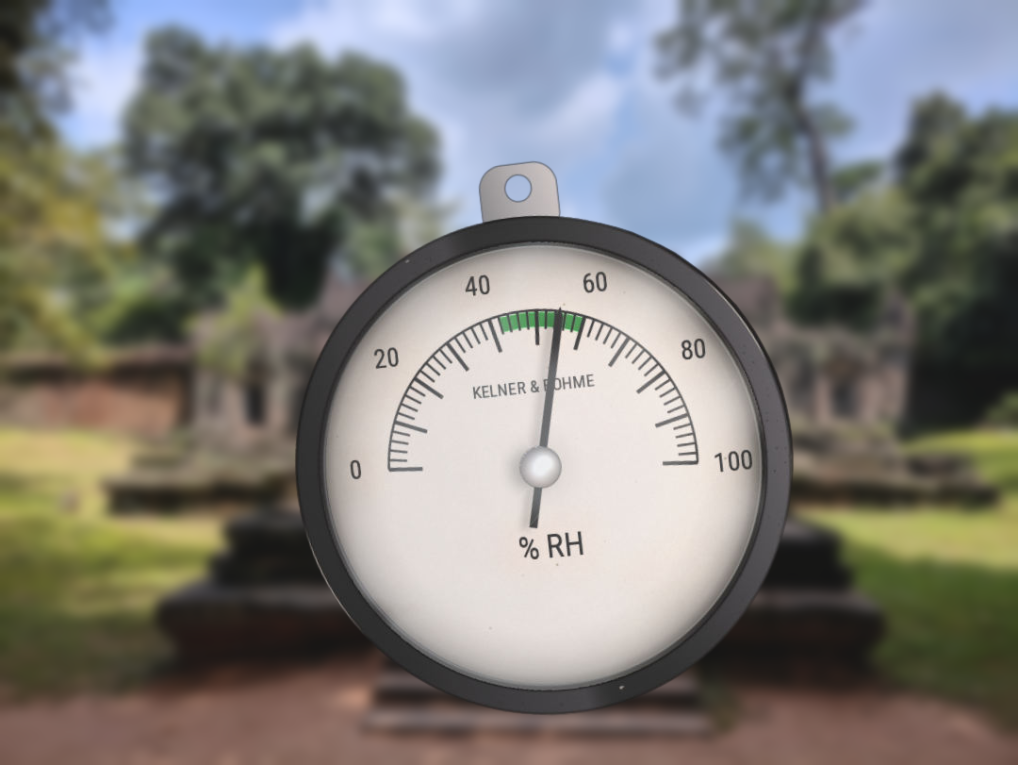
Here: 55 (%)
